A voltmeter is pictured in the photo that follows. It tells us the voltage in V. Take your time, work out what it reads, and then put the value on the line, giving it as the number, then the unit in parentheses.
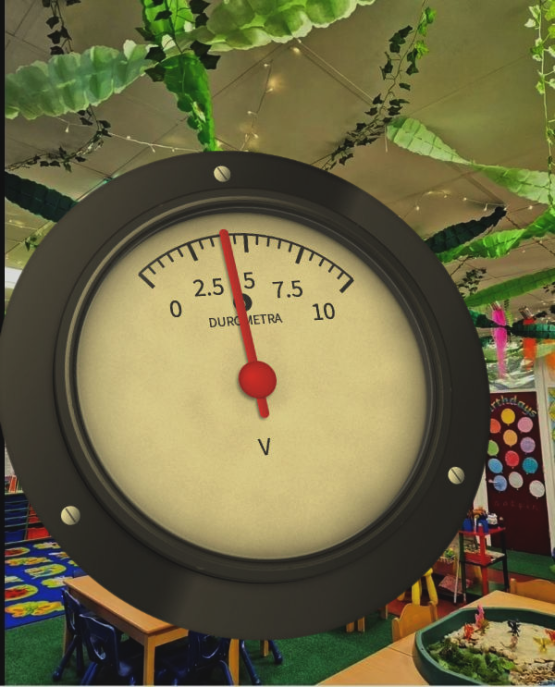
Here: 4 (V)
